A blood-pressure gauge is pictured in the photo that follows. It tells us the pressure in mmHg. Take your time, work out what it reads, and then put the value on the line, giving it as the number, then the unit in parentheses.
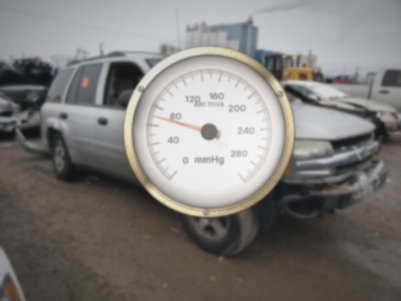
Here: 70 (mmHg)
